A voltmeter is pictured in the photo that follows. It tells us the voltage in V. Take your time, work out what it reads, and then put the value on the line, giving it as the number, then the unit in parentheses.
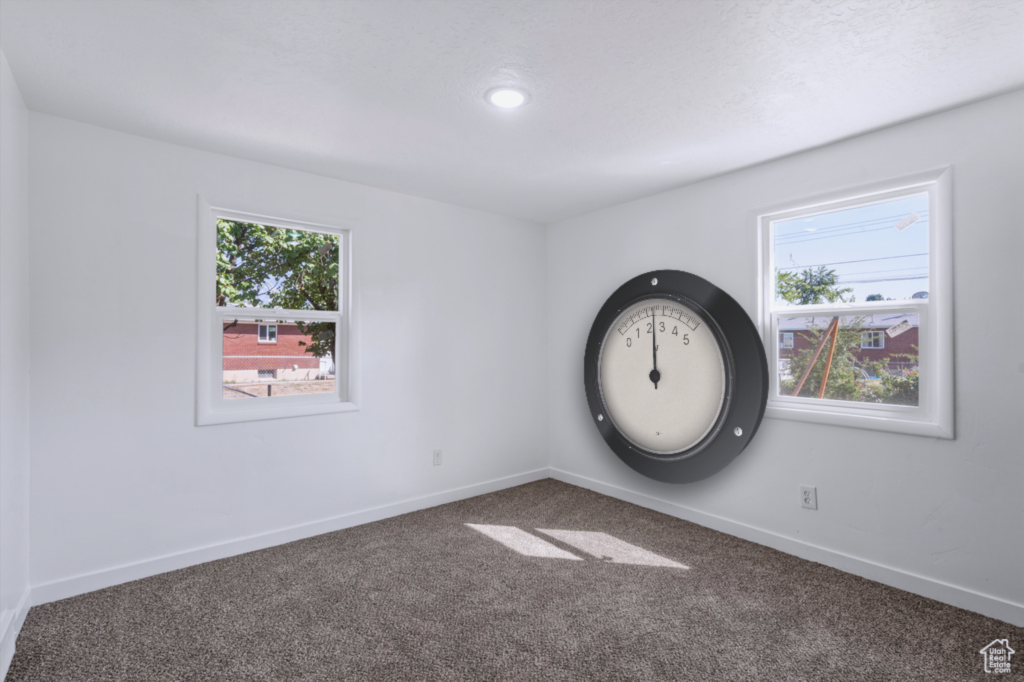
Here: 2.5 (V)
